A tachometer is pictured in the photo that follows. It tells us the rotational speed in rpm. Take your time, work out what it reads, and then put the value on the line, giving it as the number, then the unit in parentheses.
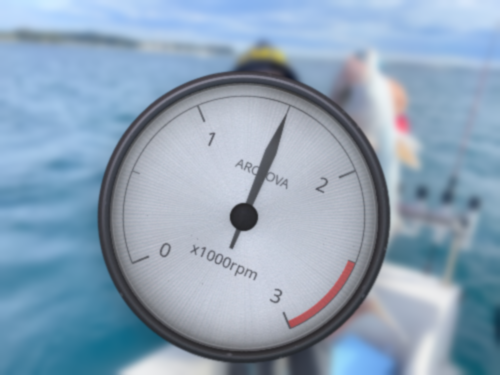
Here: 1500 (rpm)
